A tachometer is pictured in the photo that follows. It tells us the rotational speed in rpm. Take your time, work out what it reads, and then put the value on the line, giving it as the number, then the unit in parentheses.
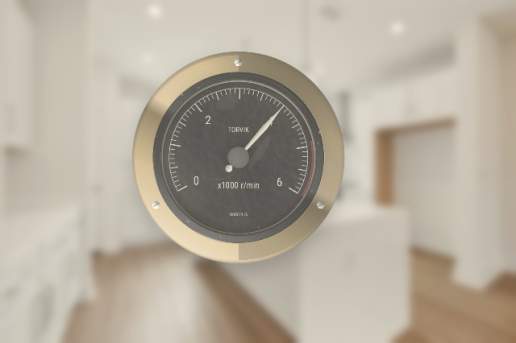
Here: 4000 (rpm)
